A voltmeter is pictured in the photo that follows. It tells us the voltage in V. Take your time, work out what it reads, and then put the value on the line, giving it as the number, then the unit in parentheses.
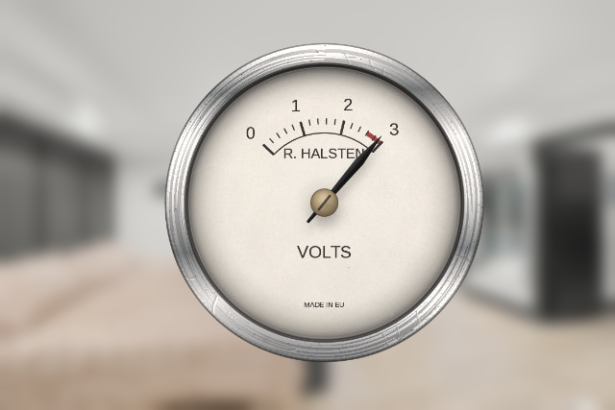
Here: 2.9 (V)
